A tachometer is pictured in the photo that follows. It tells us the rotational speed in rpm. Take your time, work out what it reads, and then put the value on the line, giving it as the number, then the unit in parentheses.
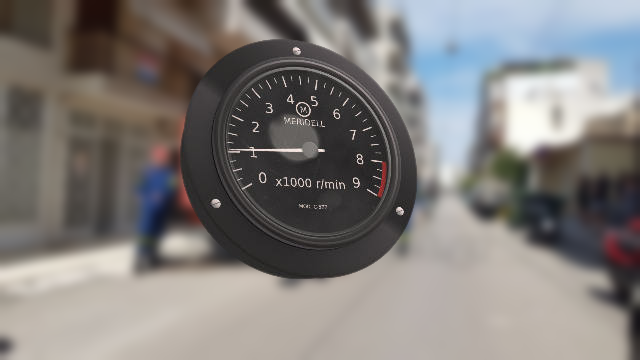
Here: 1000 (rpm)
